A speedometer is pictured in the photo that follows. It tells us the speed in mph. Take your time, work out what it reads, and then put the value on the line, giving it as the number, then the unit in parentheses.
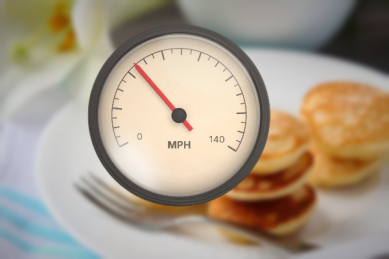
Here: 45 (mph)
